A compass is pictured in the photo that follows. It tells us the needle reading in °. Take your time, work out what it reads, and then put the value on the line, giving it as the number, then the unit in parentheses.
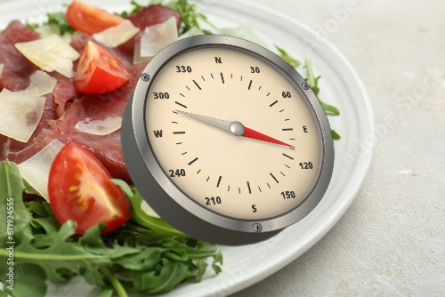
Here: 110 (°)
